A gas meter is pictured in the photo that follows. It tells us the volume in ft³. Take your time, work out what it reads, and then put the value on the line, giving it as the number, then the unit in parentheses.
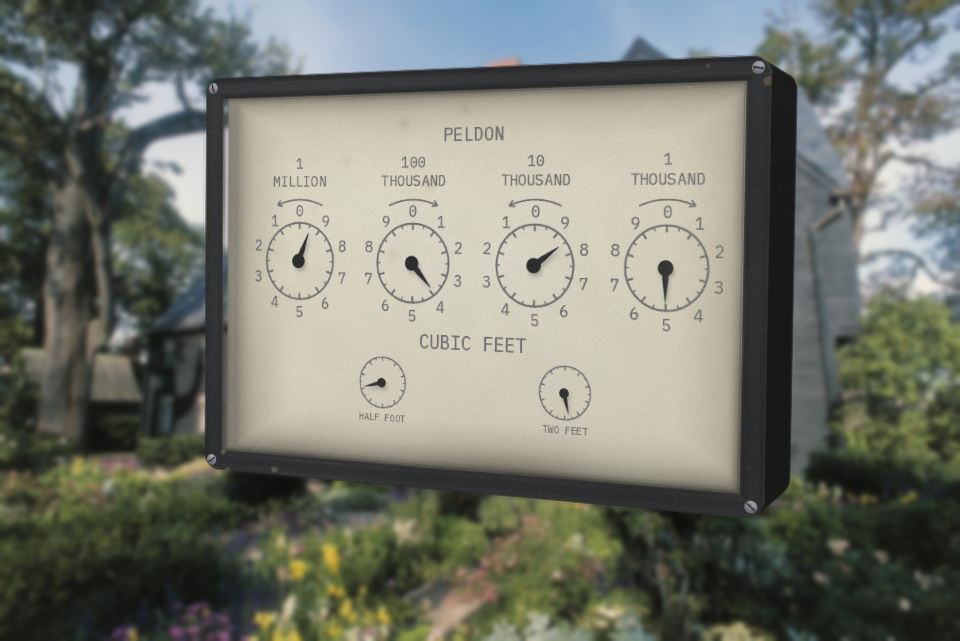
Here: 938500 (ft³)
